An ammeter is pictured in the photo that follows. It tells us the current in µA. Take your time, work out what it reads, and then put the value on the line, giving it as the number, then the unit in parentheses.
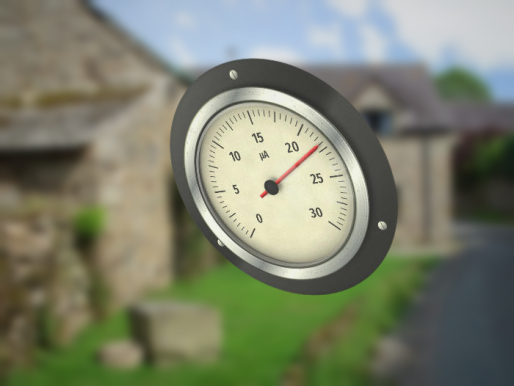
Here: 22 (µA)
